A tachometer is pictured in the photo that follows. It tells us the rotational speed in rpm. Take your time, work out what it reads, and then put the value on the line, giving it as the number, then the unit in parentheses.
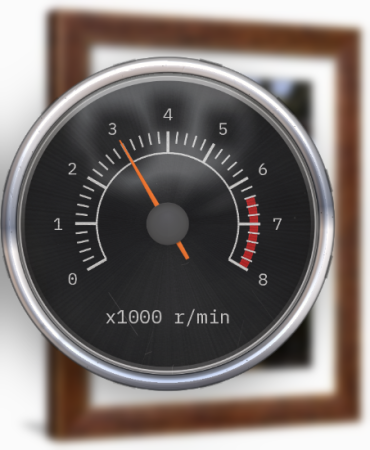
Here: 3000 (rpm)
